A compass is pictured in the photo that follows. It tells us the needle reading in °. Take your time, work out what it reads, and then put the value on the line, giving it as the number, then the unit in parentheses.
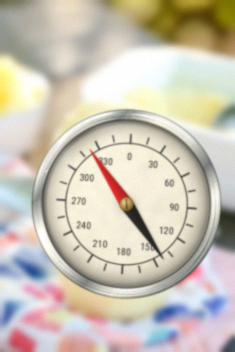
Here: 322.5 (°)
